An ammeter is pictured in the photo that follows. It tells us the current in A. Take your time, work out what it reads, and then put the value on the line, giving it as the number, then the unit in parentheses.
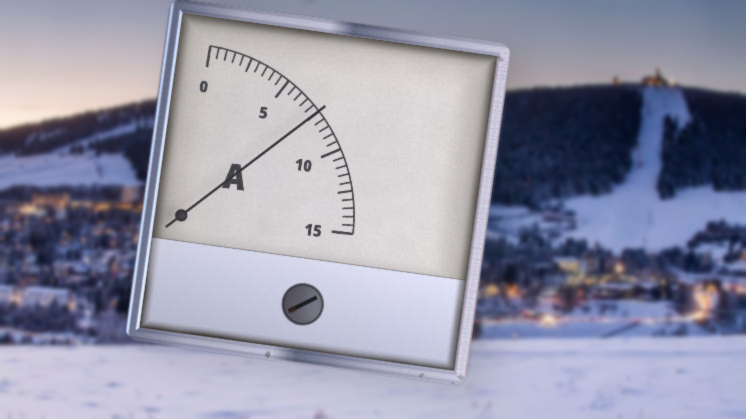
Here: 7.5 (A)
